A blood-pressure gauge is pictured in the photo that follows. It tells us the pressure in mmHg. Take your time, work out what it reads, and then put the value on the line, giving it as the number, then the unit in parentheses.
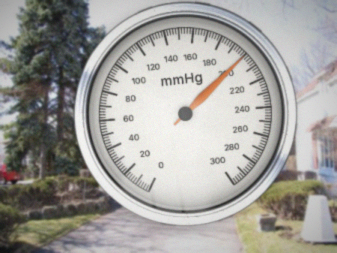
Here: 200 (mmHg)
